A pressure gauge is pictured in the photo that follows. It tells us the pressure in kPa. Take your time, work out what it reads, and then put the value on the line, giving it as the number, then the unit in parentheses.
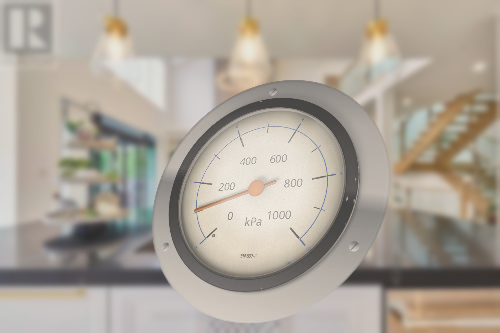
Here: 100 (kPa)
